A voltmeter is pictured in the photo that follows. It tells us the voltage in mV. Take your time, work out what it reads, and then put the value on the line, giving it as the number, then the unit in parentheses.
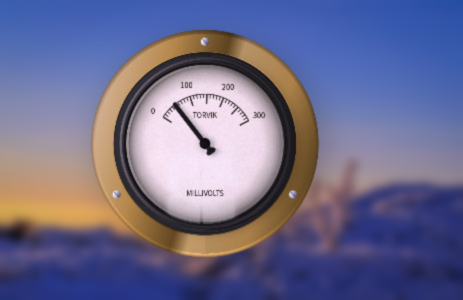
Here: 50 (mV)
